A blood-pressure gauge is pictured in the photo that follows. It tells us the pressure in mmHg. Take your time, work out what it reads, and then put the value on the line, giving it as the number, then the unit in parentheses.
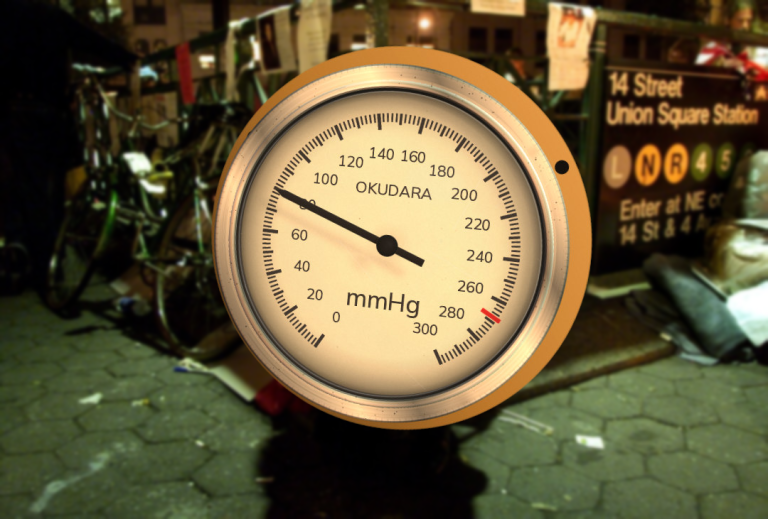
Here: 80 (mmHg)
